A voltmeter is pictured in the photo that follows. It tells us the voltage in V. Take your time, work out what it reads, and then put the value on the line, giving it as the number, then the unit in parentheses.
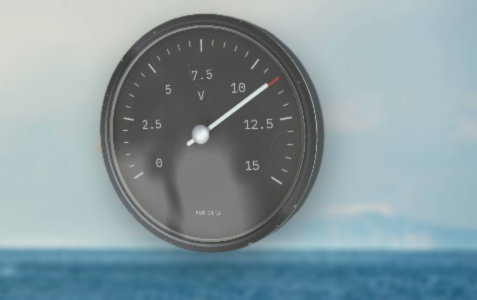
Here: 11 (V)
